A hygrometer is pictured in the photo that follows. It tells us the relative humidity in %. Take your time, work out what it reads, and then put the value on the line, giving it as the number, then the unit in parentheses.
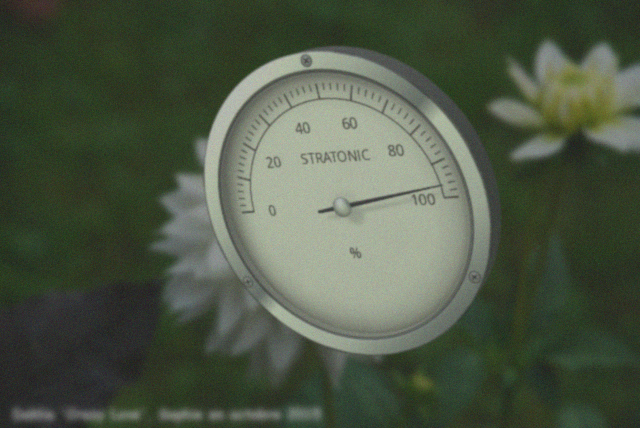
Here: 96 (%)
